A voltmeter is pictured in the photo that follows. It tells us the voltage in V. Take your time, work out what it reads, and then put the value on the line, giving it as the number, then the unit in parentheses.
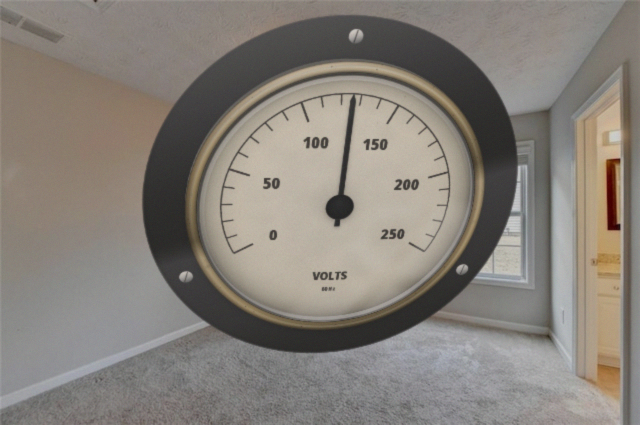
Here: 125 (V)
